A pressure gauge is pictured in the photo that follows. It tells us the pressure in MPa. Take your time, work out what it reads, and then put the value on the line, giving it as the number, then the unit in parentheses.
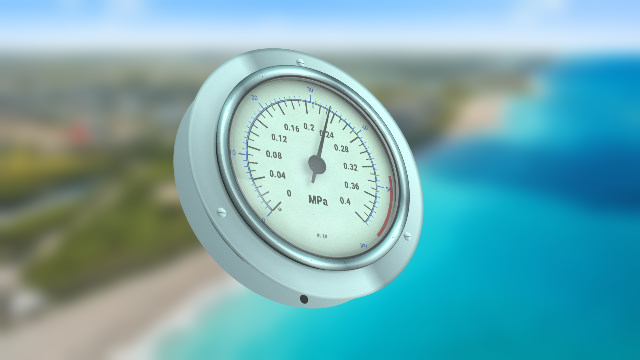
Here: 0.23 (MPa)
